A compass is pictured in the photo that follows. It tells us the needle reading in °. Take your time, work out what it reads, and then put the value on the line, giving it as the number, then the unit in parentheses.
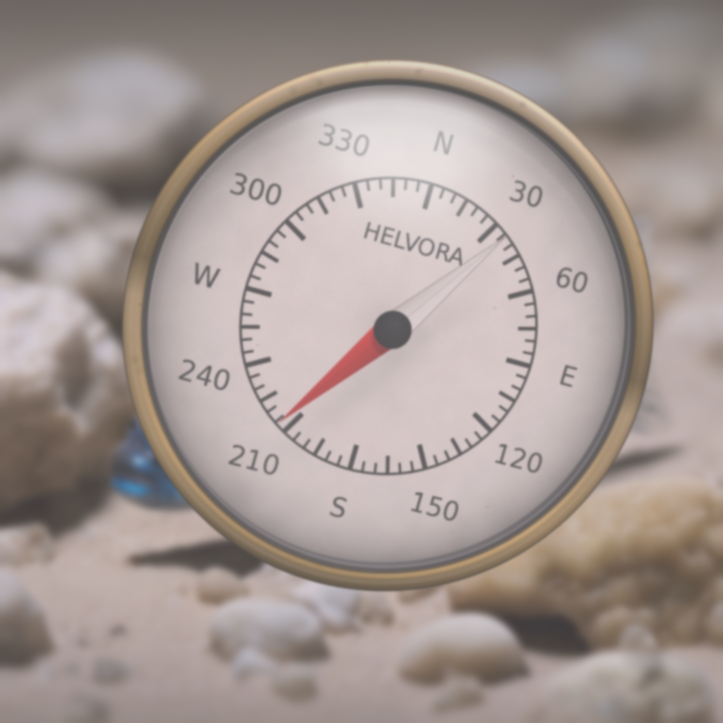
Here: 215 (°)
